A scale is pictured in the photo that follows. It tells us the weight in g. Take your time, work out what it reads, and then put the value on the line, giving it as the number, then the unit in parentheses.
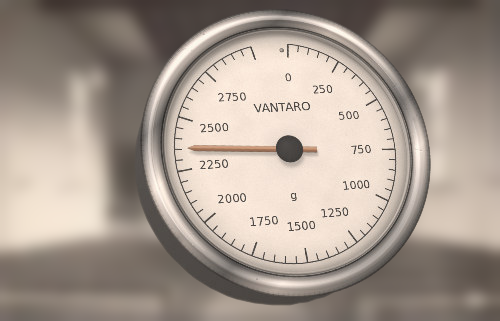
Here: 2350 (g)
